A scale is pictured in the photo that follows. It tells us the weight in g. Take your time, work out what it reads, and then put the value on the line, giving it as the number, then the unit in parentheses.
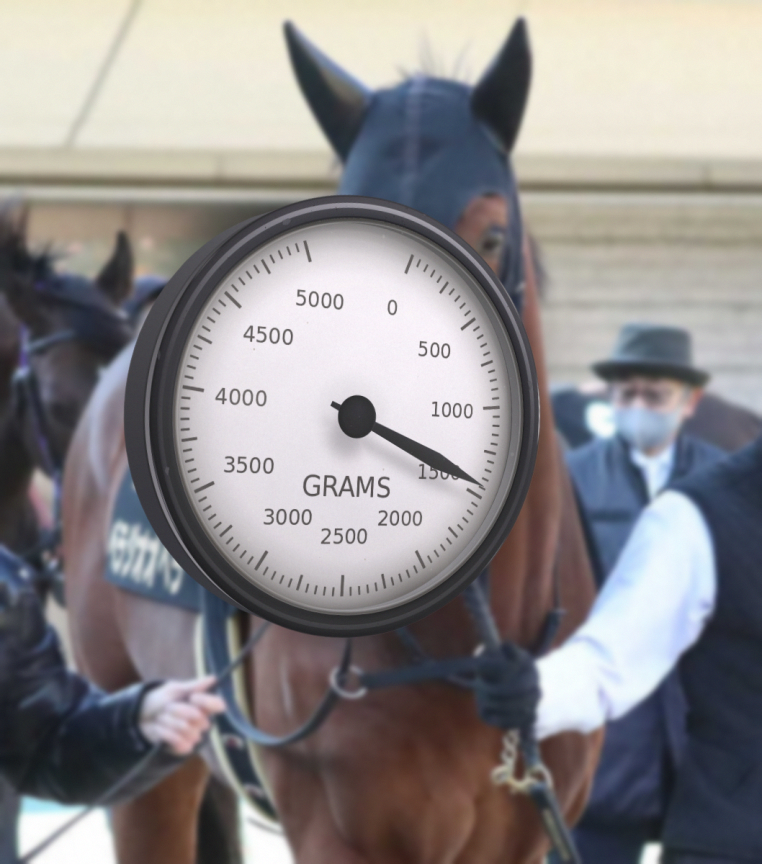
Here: 1450 (g)
